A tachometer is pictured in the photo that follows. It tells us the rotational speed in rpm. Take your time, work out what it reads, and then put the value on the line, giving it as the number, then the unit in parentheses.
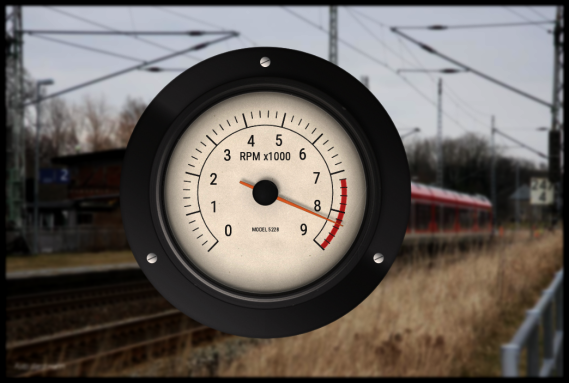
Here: 8300 (rpm)
